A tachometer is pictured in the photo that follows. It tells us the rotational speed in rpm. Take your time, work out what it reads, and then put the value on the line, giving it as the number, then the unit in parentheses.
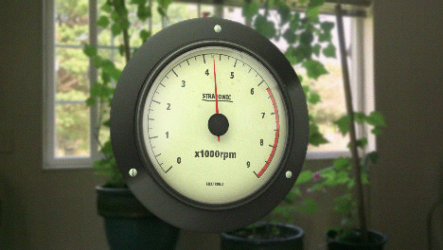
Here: 4250 (rpm)
